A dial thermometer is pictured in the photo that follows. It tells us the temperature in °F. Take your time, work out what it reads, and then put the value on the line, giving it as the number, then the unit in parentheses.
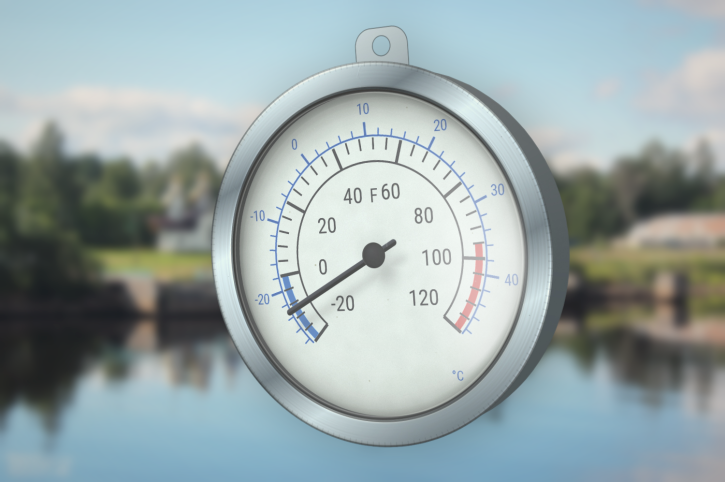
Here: -10 (°F)
